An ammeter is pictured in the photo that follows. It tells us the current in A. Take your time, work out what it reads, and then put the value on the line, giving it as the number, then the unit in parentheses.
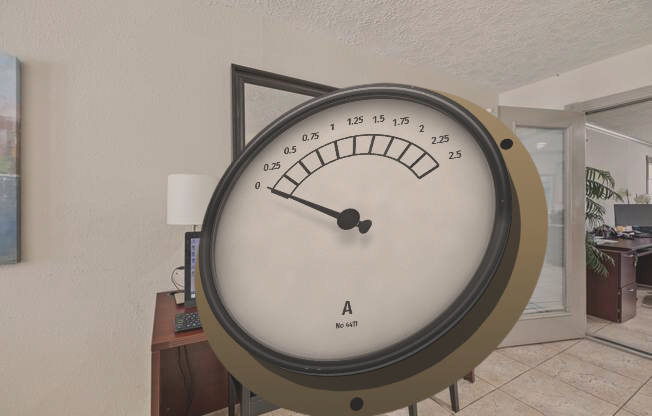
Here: 0 (A)
